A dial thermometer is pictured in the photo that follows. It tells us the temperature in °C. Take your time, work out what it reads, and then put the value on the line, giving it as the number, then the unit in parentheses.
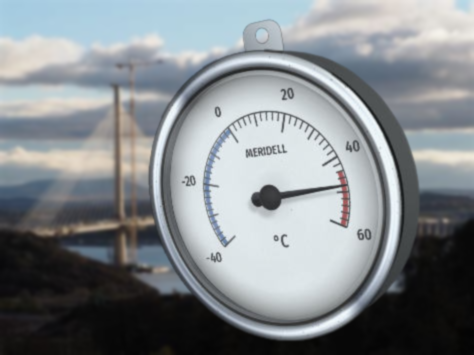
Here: 48 (°C)
